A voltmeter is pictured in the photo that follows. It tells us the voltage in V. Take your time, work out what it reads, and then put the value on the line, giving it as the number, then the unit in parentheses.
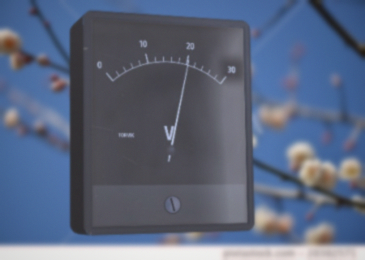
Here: 20 (V)
